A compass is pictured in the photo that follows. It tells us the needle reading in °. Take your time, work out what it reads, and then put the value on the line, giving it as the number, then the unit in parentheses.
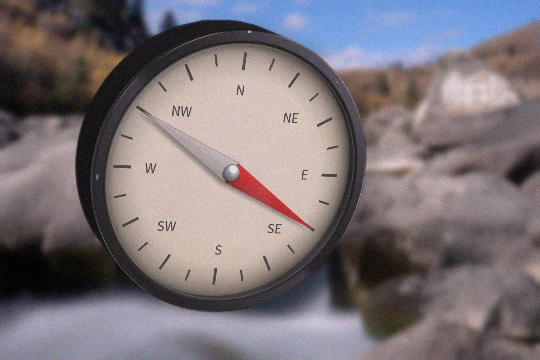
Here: 120 (°)
